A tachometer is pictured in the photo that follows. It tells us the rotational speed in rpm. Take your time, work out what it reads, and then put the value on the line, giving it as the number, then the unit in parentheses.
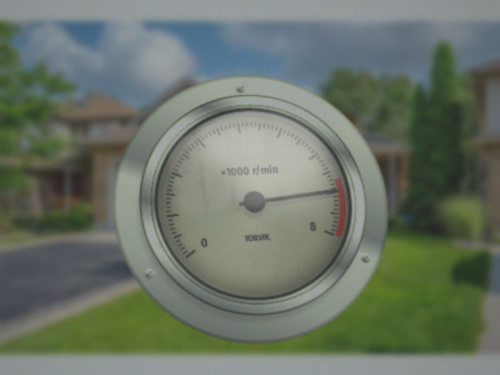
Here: 7000 (rpm)
